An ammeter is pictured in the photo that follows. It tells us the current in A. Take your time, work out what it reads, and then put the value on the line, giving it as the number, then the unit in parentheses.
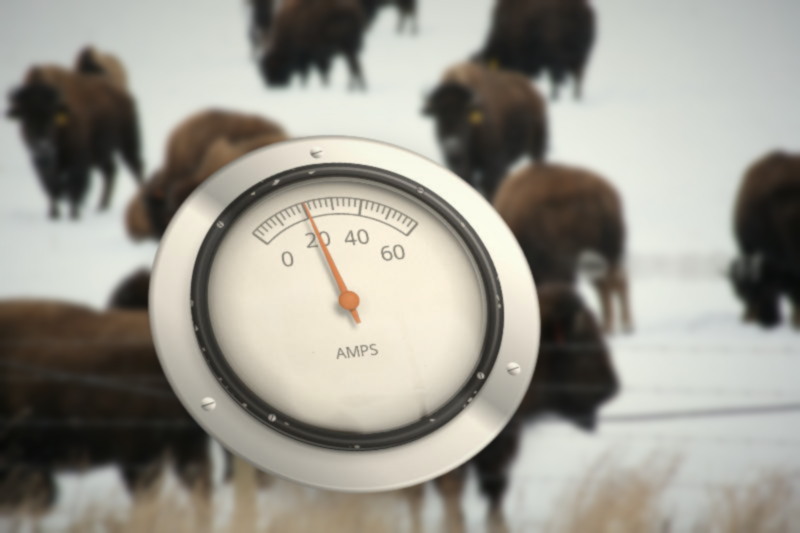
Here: 20 (A)
